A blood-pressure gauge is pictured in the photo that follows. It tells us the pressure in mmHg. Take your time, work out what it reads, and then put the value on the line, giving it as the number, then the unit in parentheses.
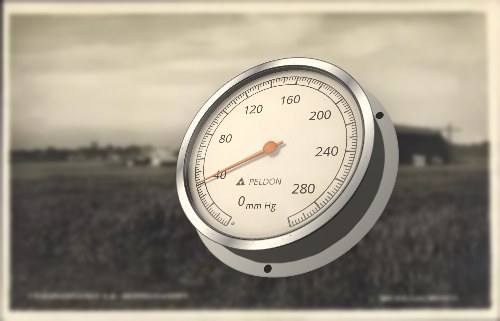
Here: 40 (mmHg)
